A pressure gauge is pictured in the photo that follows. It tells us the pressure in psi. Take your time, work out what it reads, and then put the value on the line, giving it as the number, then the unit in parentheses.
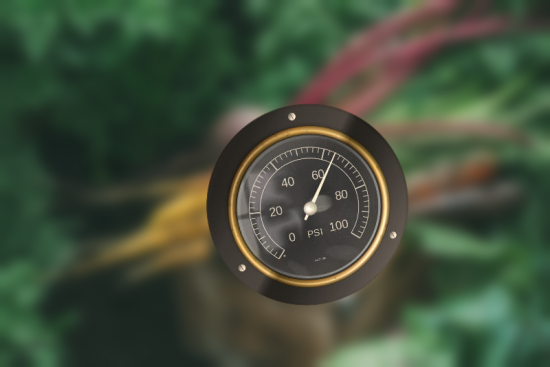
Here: 64 (psi)
